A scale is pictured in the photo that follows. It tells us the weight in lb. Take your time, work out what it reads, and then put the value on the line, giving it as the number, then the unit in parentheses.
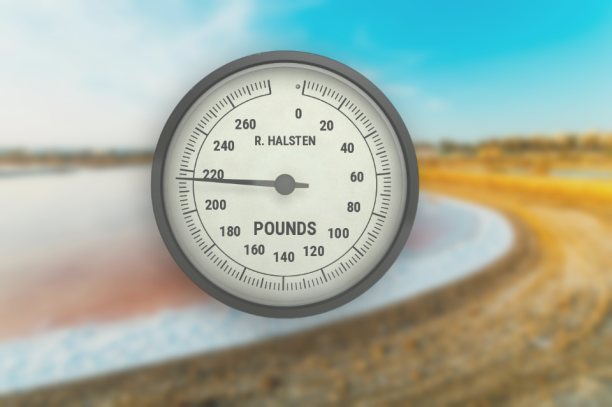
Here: 216 (lb)
